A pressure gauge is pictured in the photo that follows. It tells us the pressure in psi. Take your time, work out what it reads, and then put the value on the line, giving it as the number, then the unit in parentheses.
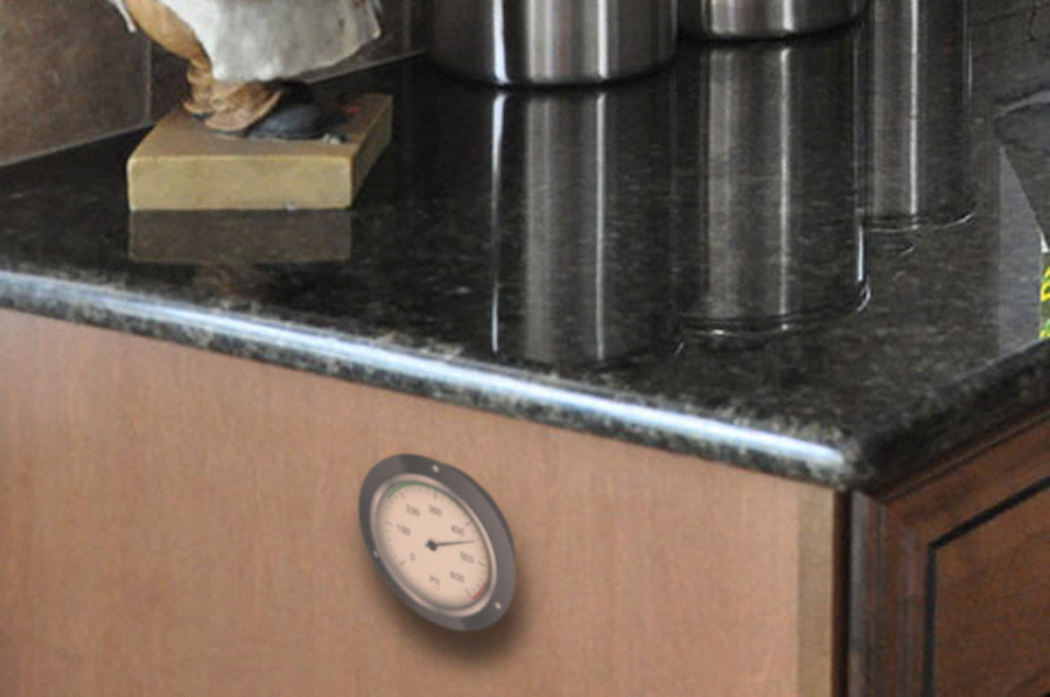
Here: 440 (psi)
